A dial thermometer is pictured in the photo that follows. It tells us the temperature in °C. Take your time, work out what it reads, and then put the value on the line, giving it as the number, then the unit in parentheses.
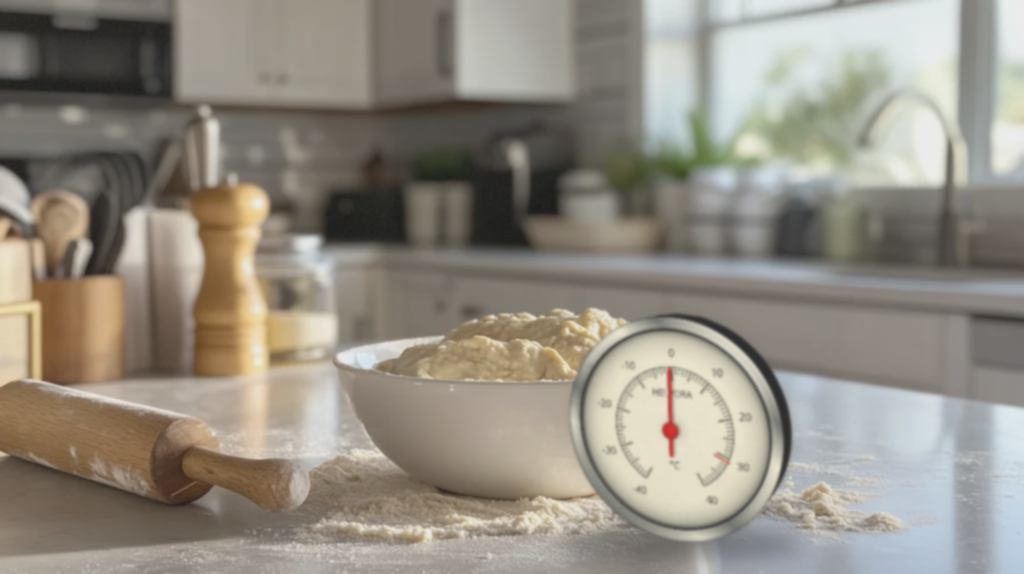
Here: 0 (°C)
